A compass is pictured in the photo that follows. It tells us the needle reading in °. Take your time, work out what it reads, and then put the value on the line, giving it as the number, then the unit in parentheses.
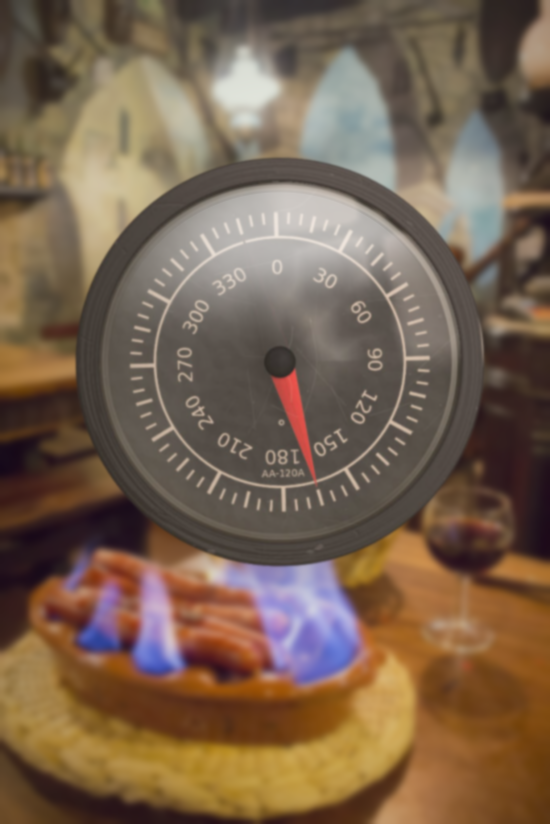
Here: 165 (°)
